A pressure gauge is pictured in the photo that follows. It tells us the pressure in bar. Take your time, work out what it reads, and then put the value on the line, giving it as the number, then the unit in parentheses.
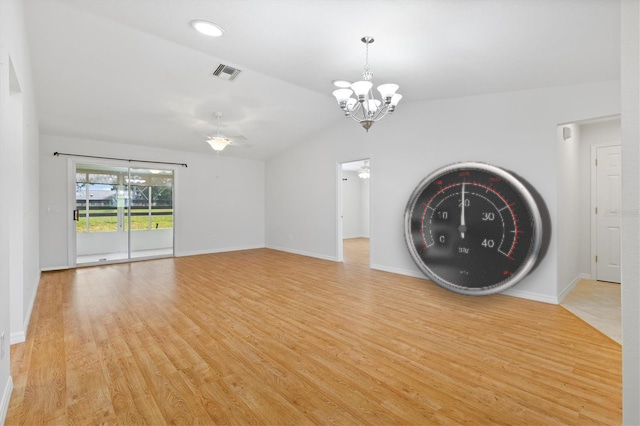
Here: 20 (bar)
